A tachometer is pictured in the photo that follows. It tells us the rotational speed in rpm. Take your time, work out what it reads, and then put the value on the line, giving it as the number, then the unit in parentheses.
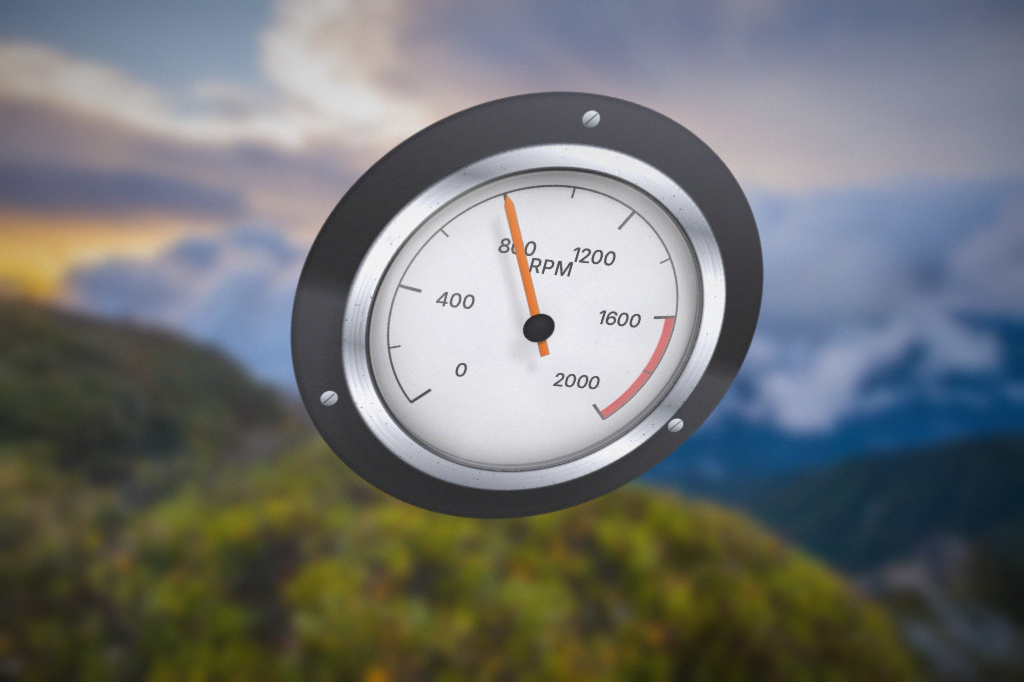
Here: 800 (rpm)
